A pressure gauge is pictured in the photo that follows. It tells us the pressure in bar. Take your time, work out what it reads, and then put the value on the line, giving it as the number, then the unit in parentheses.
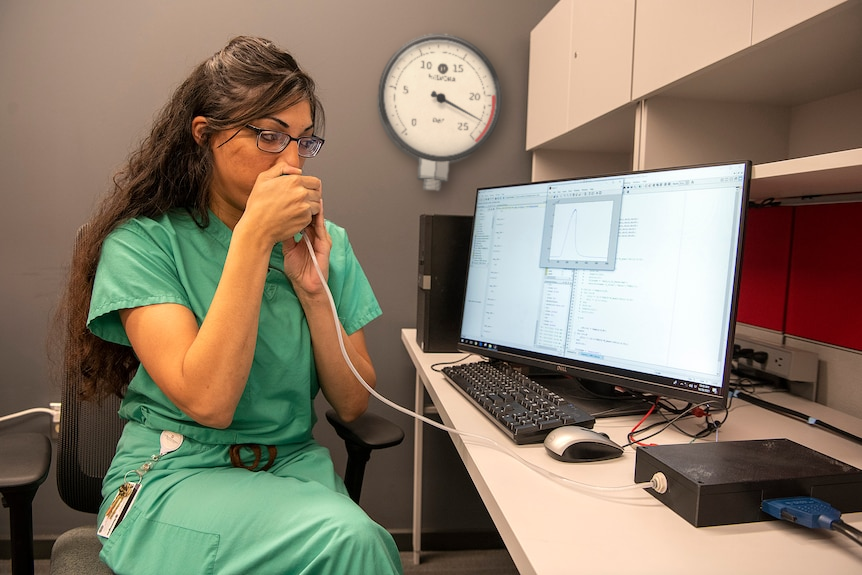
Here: 23 (bar)
